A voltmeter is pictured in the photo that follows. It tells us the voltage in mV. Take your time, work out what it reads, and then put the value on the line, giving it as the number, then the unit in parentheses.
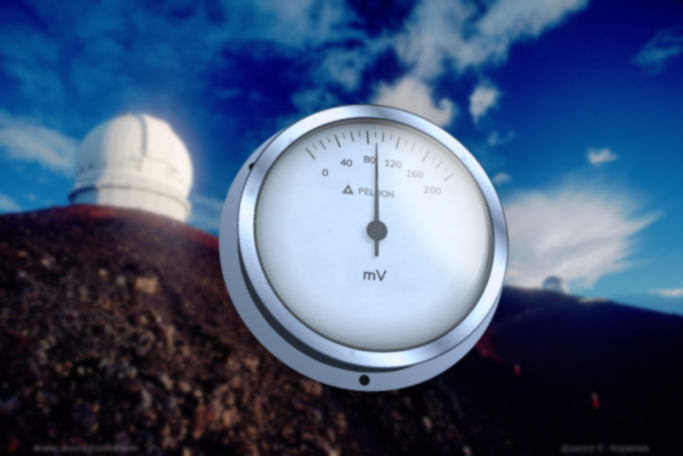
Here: 90 (mV)
